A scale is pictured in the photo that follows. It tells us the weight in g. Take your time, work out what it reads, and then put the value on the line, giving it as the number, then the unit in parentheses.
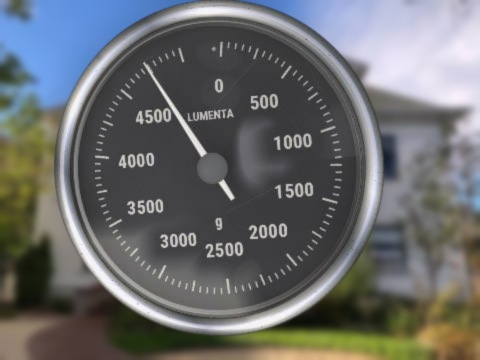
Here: 4750 (g)
